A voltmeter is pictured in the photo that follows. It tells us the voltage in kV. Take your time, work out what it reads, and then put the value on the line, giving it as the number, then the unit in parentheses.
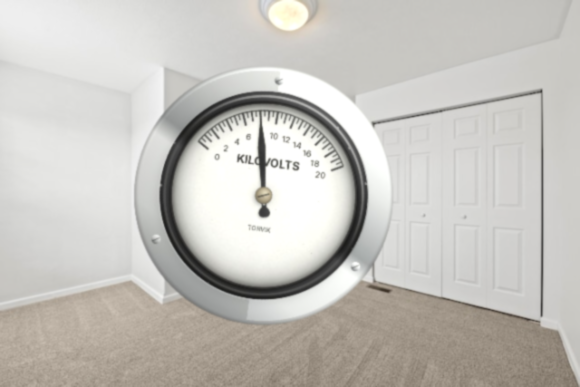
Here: 8 (kV)
